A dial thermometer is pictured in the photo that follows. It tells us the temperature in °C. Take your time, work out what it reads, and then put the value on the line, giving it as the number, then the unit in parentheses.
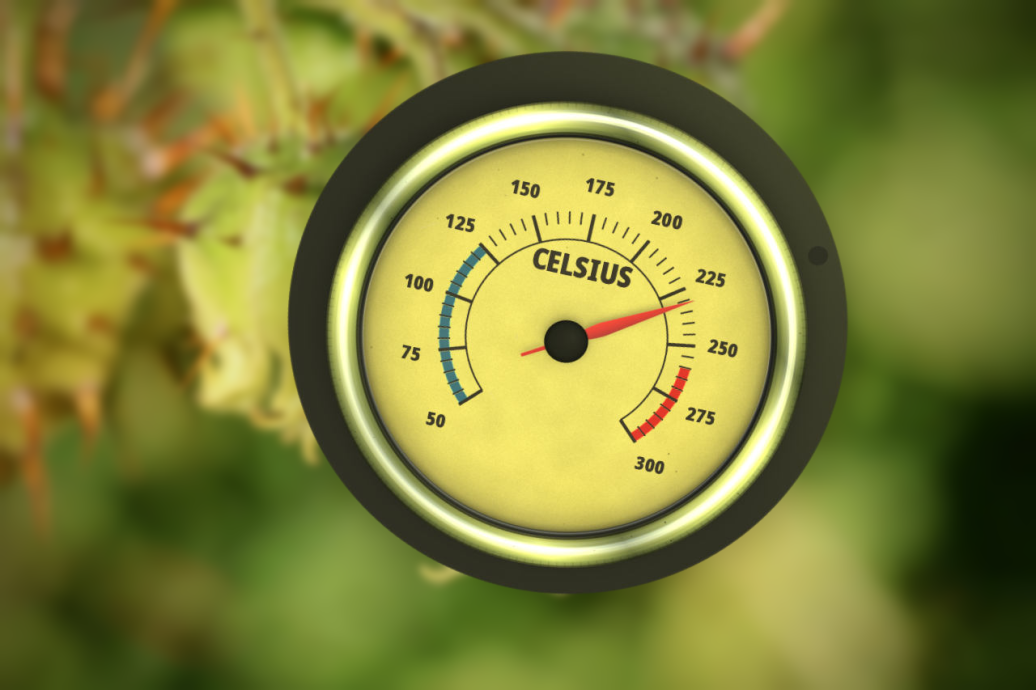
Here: 230 (°C)
